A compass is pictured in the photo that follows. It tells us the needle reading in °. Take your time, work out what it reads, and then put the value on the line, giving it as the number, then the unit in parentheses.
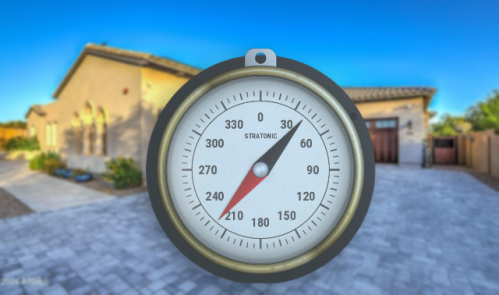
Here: 220 (°)
